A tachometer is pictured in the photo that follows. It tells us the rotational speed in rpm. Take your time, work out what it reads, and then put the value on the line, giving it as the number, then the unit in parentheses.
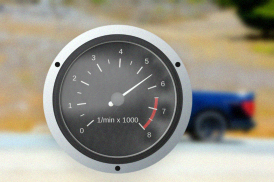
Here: 5500 (rpm)
